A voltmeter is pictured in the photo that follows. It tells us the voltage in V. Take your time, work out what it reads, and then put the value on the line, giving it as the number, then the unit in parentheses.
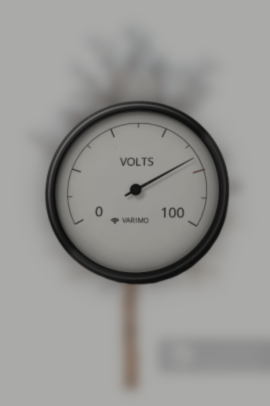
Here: 75 (V)
